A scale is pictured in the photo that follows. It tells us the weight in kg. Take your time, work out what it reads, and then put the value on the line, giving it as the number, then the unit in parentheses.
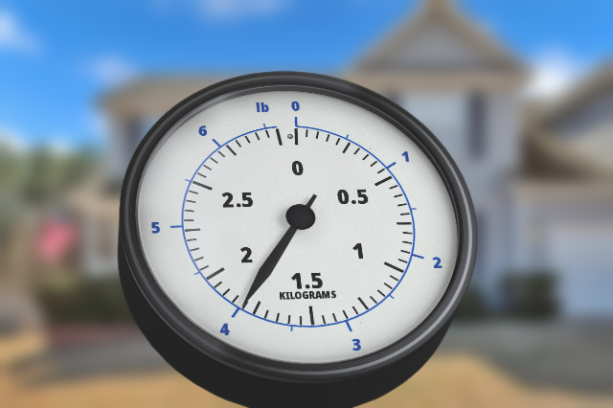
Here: 1.8 (kg)
